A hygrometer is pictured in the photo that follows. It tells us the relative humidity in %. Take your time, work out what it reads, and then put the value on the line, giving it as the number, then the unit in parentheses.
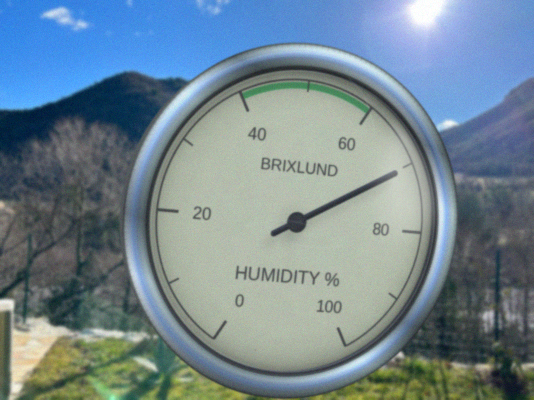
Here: 70 (%)
